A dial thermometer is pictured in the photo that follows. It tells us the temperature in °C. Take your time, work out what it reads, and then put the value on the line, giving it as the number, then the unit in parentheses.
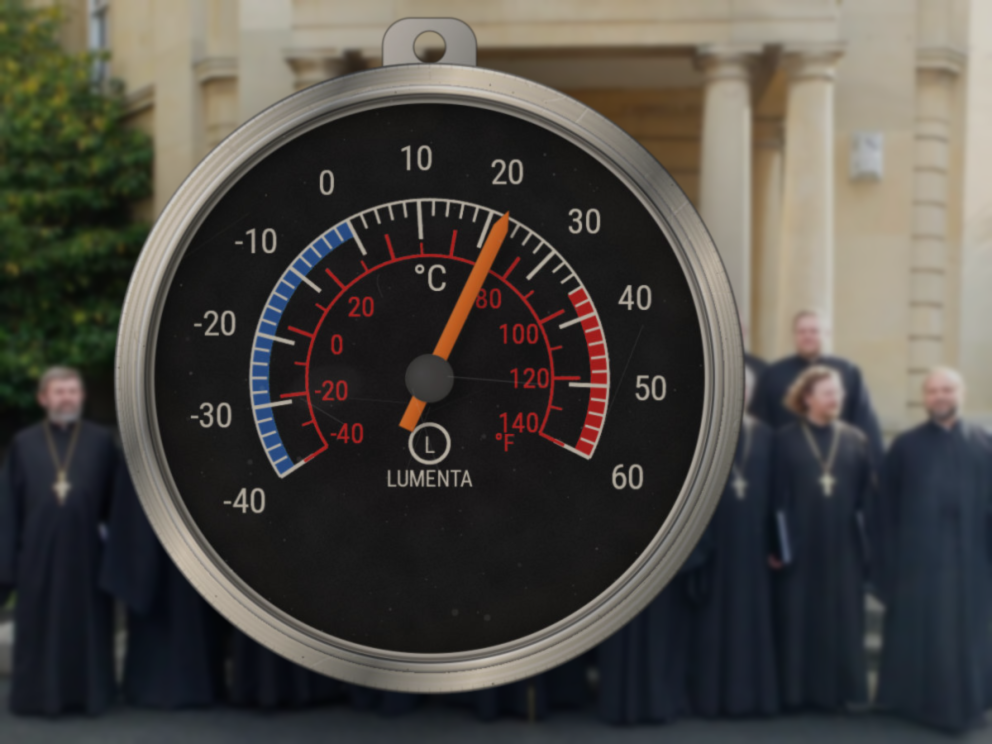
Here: 22 (°C)
